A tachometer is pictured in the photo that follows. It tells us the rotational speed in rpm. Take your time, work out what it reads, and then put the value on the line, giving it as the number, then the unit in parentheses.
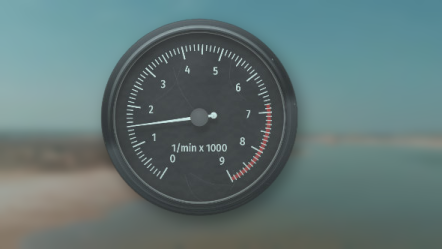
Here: 1500 (rpm)
